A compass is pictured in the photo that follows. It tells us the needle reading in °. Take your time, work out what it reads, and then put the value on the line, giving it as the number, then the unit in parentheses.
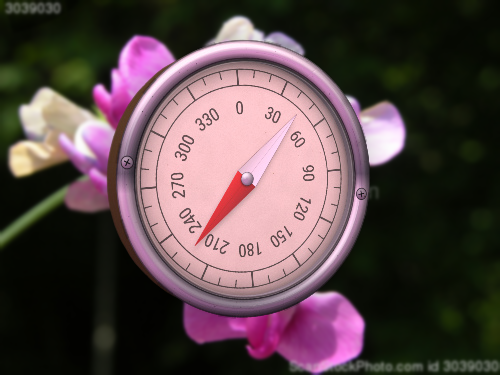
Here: 225 (°)
